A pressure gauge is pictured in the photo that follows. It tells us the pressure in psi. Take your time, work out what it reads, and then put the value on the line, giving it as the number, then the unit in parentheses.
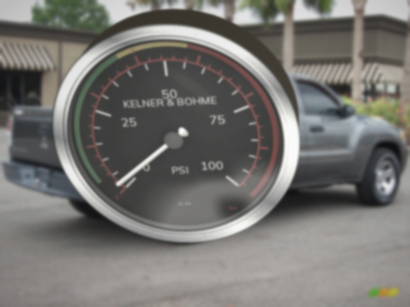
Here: 2.5 (psi)
